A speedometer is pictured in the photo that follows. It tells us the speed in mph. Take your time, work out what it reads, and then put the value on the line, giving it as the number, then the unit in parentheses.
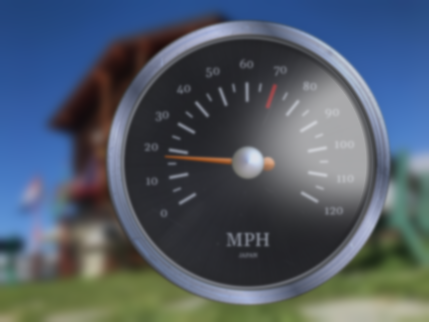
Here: 17.5 (mph)
